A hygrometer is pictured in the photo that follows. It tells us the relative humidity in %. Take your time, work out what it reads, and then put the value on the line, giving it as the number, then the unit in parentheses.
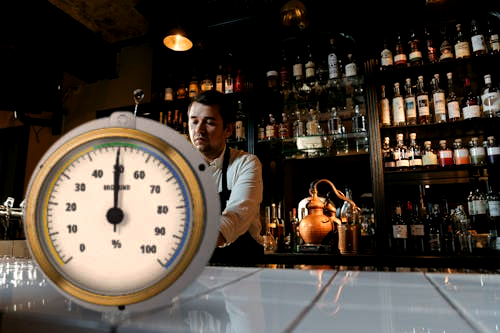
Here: 50 (%)
